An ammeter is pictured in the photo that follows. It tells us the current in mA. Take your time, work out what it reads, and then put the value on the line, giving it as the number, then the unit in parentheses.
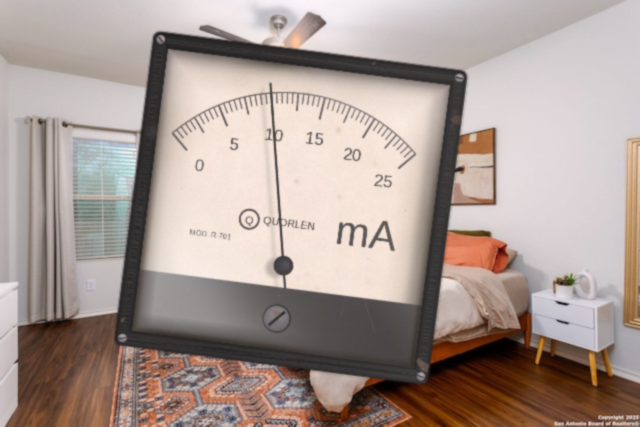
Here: 10 (mA)
